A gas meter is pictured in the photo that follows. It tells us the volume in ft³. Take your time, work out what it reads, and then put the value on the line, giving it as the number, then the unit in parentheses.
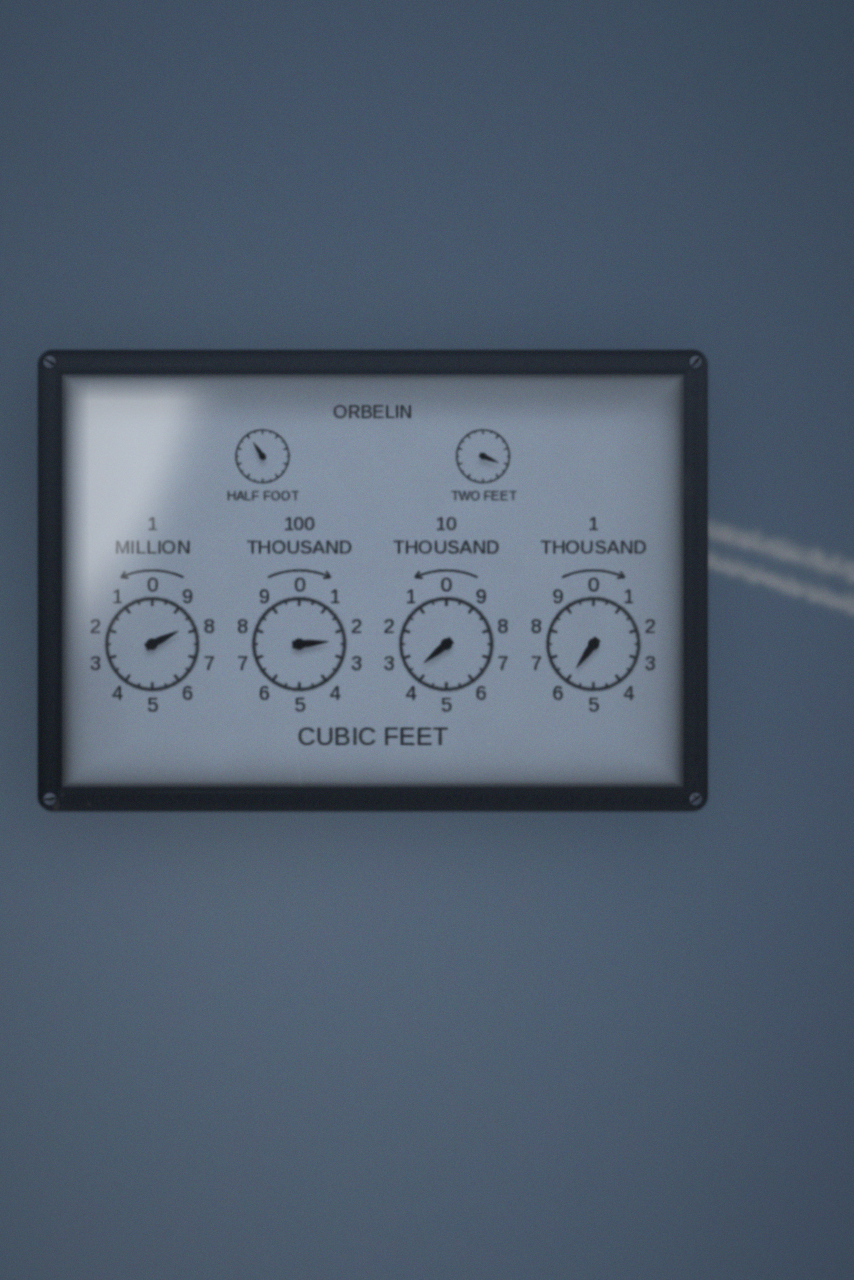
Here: 823600 (ft³)
